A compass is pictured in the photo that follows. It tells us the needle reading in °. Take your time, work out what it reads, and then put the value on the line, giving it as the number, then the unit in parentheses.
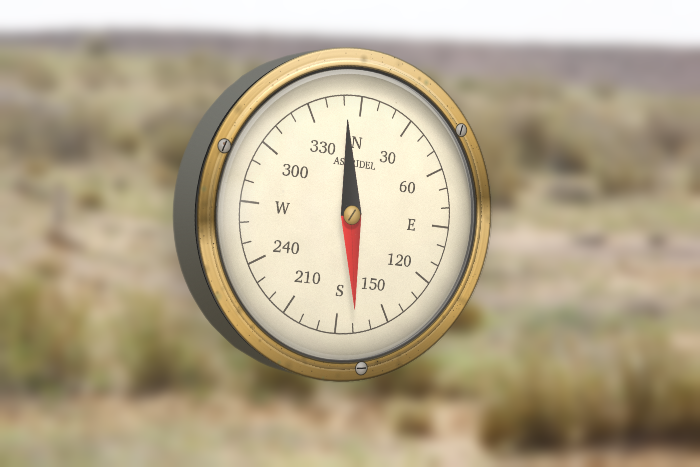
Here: 170 (°)
